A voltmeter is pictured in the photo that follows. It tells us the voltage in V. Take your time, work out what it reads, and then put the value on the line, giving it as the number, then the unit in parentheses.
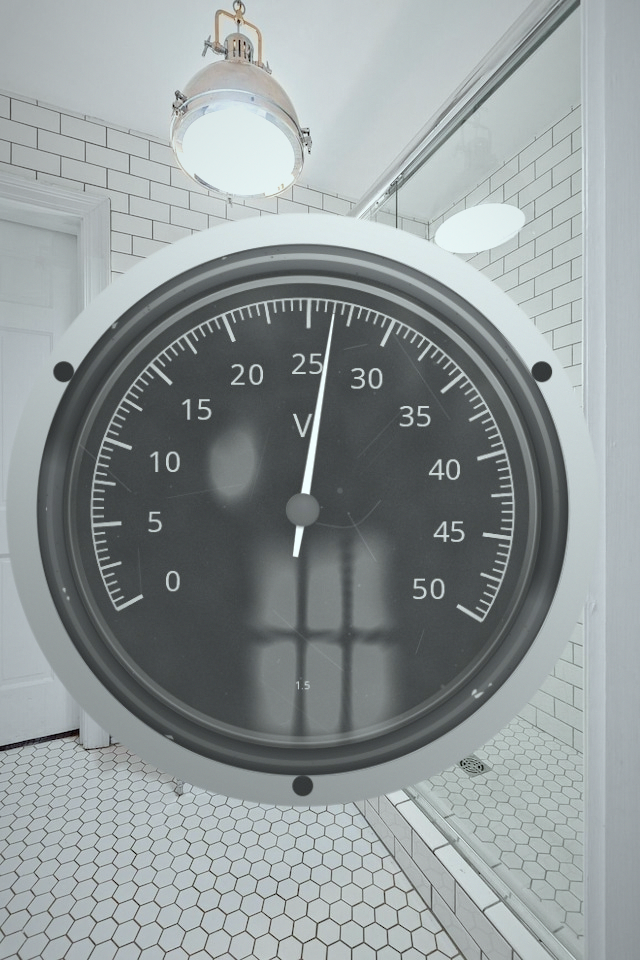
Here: 26.5 (V)
